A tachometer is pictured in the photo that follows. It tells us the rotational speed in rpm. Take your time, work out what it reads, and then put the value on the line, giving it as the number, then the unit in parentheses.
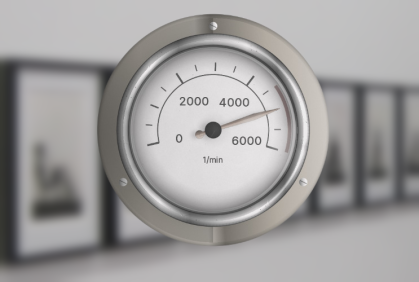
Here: 5000 (rpm)
